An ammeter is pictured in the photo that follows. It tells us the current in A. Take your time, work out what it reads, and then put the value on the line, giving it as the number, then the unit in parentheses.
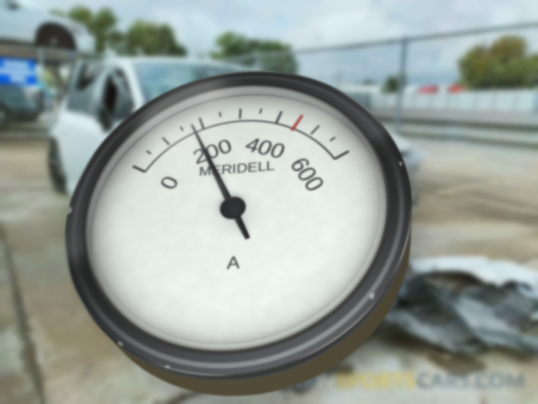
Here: 175 (A)
